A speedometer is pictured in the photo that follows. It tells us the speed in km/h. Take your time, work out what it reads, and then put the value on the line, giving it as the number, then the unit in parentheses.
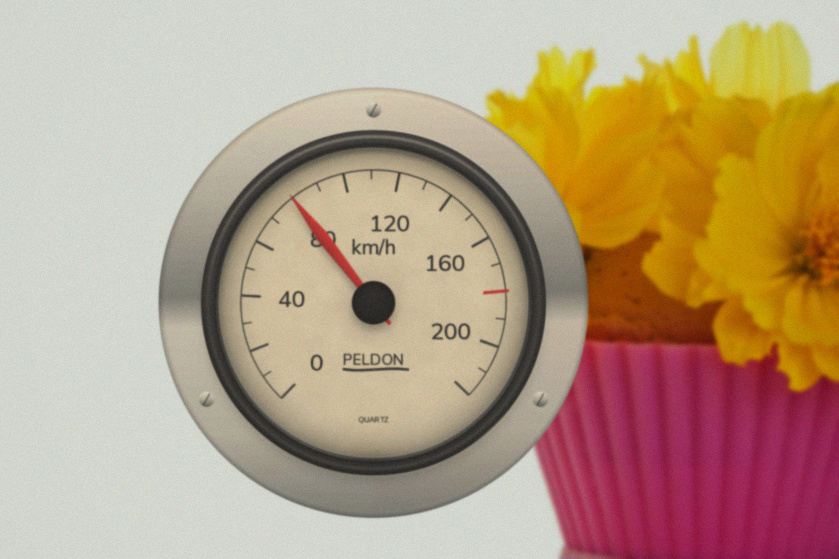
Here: 80 (km/h)
